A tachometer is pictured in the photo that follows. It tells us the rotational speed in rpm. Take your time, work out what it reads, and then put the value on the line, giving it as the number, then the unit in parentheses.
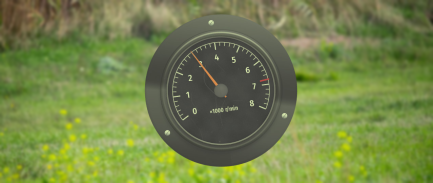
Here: 3000 (rpm)
